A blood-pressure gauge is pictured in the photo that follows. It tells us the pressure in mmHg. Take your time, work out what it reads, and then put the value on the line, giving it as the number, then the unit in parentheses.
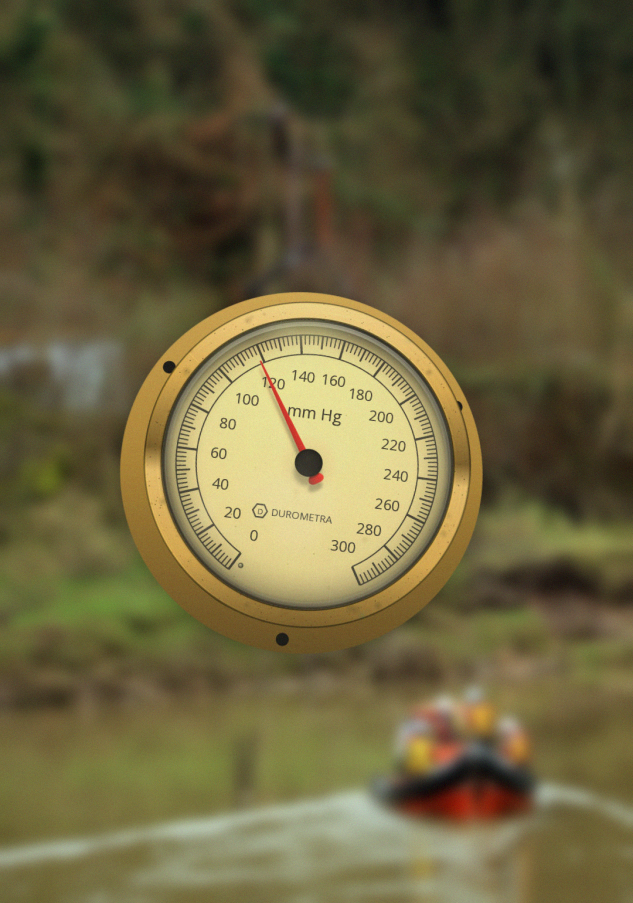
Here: 118 (mmHg)
